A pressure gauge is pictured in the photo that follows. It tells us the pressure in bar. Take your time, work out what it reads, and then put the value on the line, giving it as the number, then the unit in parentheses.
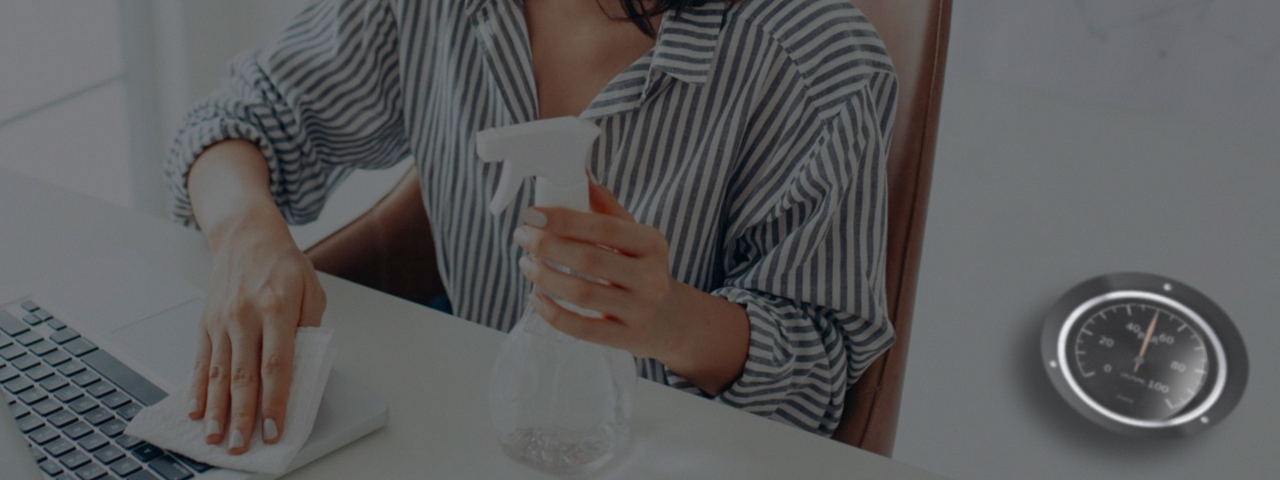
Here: 50 (bar)
